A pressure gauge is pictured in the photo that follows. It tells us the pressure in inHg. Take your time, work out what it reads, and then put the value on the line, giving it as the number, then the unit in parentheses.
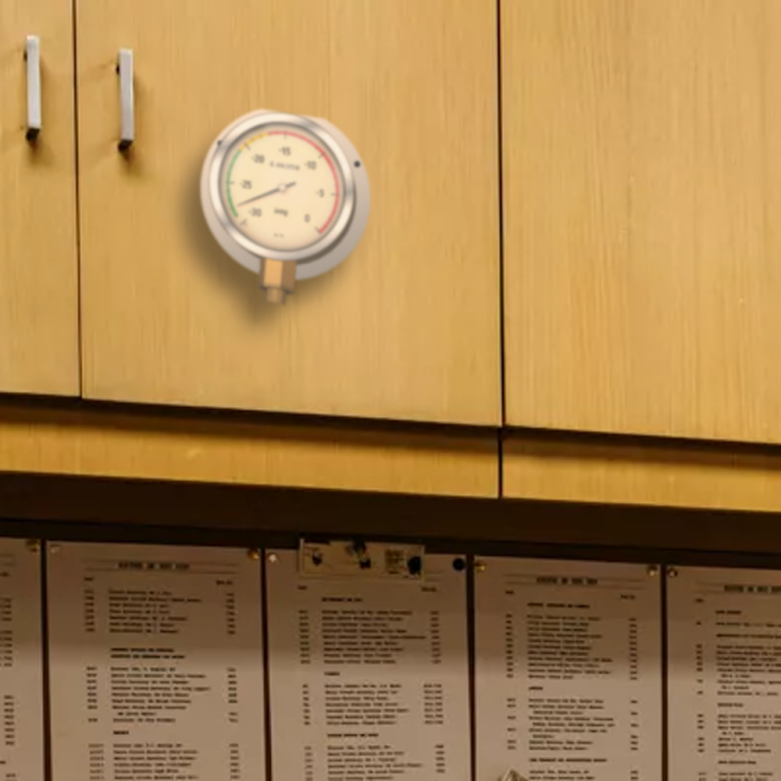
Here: -28 (inHg)
